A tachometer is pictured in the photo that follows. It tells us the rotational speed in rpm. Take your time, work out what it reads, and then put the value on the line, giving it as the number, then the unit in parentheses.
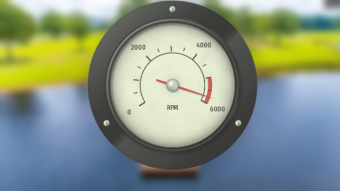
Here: 5750 (rpm)
